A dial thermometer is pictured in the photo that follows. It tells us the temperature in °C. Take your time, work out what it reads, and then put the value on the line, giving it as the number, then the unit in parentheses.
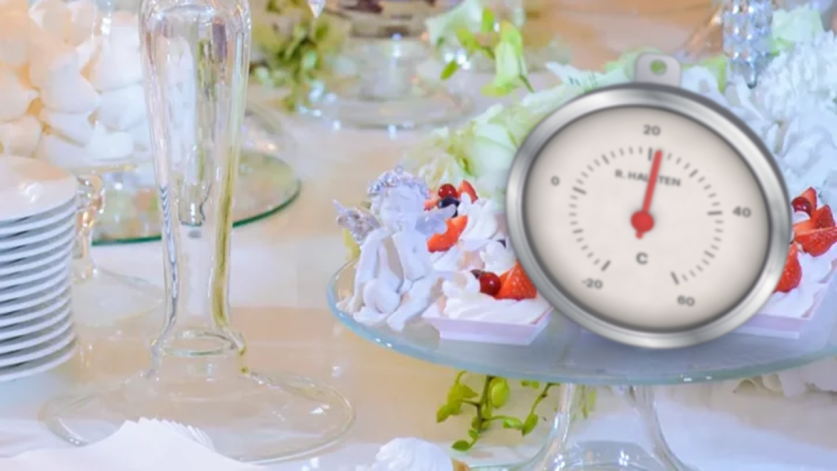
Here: 22 (°C)
